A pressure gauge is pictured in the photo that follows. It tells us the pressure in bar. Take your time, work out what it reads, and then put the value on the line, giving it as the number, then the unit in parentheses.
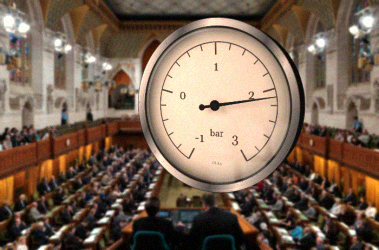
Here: 2.1 (bar)
